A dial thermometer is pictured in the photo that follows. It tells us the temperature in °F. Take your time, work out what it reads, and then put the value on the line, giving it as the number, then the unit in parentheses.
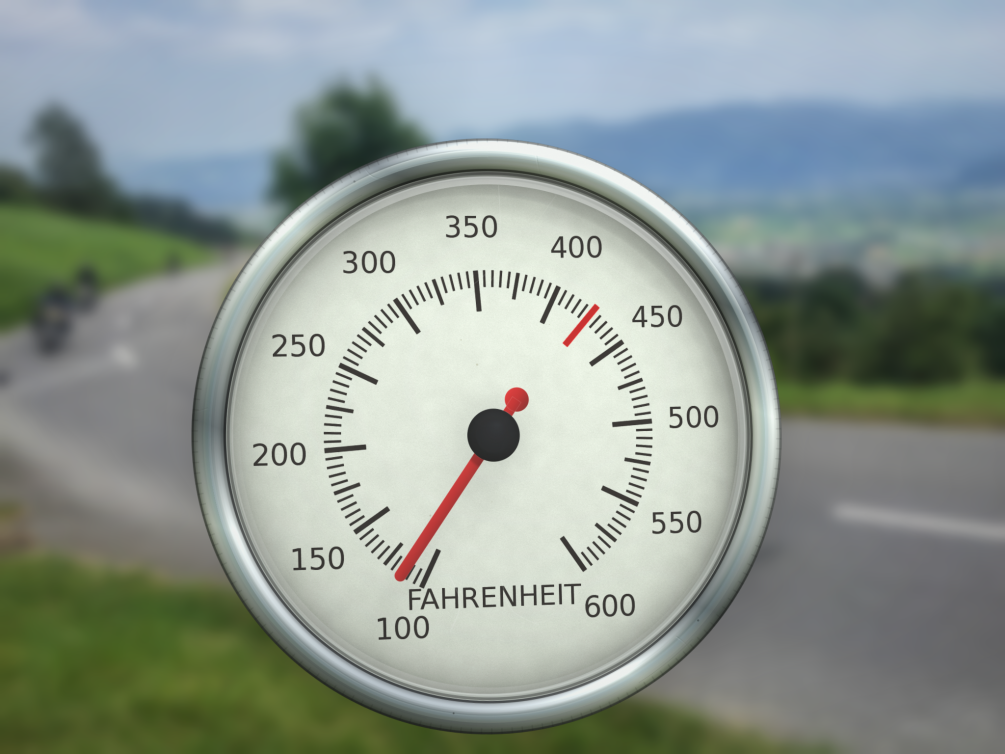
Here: 115 (°F)
